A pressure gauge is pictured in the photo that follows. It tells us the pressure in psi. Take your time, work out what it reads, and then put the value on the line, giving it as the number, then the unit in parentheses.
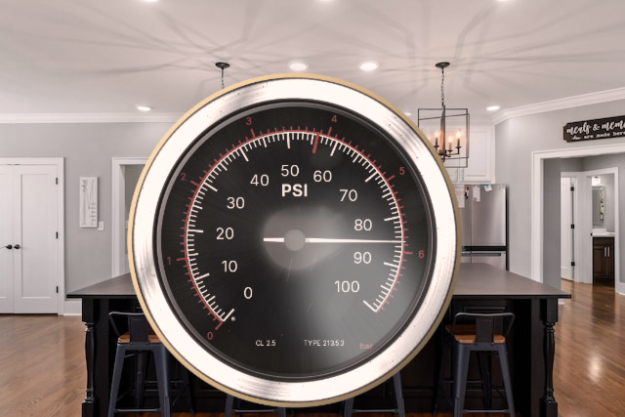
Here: 85 (psi)
